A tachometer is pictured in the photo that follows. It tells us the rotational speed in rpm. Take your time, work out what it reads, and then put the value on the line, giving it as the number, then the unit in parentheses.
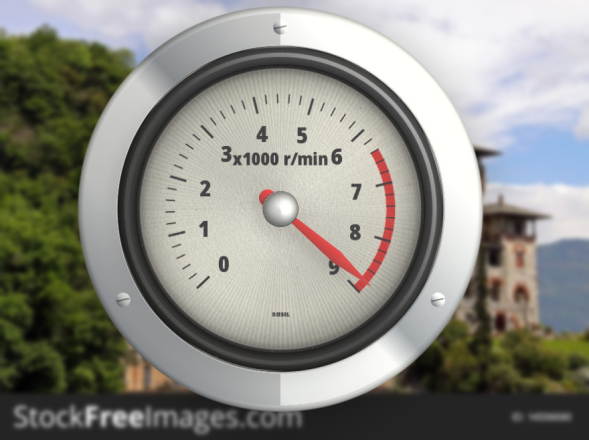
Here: 8800 (rpm)
